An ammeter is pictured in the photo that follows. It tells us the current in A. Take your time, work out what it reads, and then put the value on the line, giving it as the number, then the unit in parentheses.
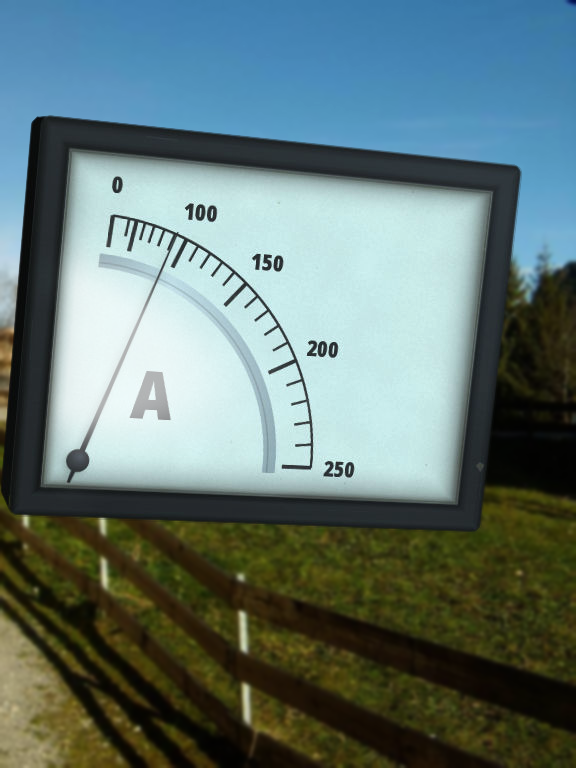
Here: 90 (A)
